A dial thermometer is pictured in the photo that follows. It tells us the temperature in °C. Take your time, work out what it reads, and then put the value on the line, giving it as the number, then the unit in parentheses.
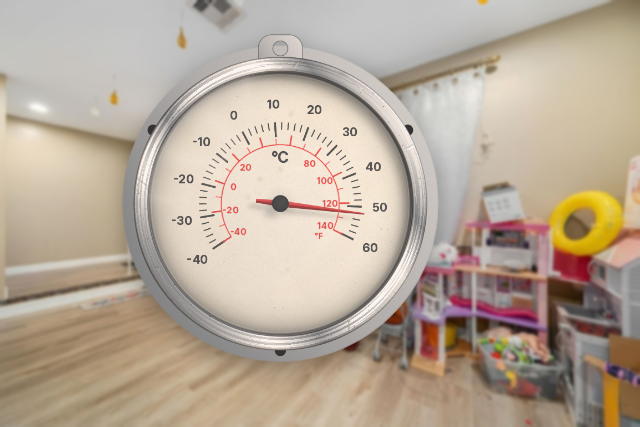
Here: 52 (°C)
